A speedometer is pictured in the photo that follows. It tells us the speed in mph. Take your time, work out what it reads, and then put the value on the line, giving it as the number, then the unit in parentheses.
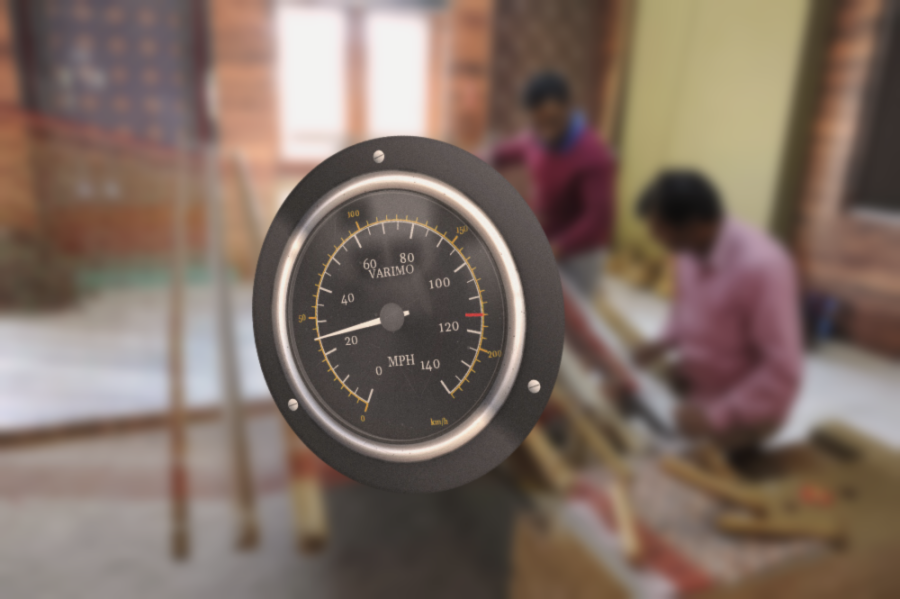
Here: 25 (mph)
